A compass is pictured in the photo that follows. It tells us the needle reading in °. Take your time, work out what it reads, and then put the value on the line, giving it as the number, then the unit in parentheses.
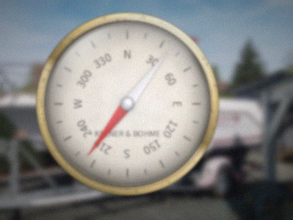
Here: 217.5 (°)
